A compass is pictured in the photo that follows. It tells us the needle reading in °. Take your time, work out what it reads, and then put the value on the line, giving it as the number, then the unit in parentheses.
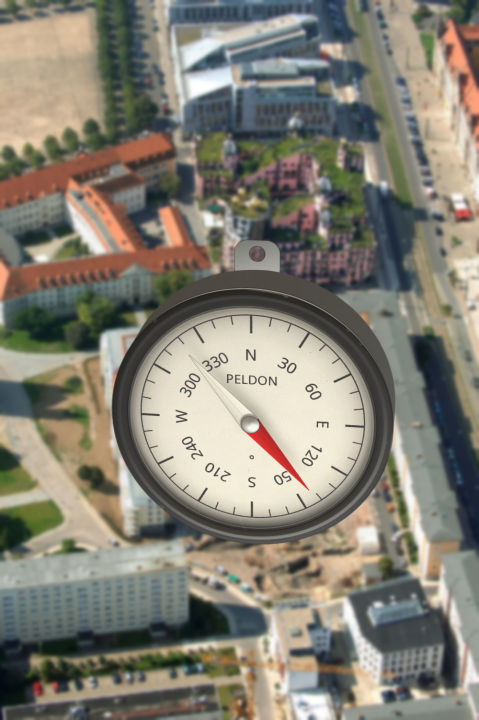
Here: 140 (°)
